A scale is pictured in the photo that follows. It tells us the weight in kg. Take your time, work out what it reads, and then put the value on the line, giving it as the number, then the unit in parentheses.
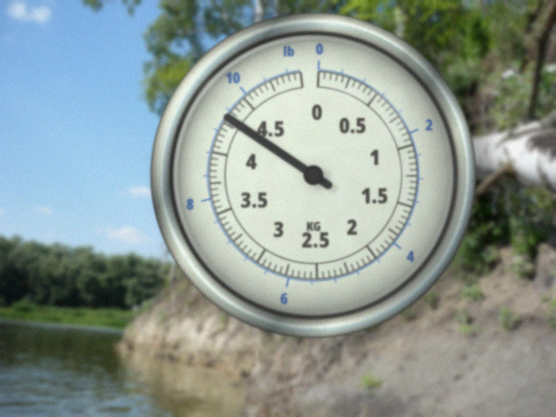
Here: 4.3 (kg)
